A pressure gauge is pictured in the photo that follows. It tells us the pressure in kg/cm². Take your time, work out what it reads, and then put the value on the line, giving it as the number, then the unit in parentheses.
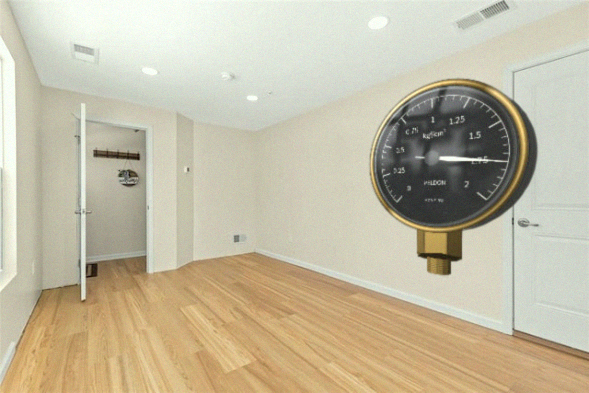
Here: 1.75 (kg/cm²)
